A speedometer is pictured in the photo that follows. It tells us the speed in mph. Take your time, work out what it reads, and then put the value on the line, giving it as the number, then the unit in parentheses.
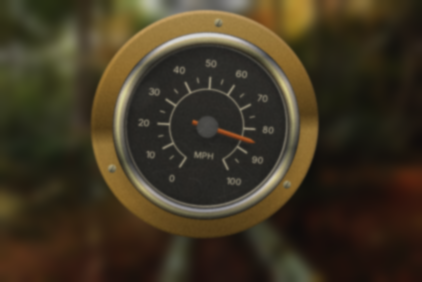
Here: 85 (mph)
